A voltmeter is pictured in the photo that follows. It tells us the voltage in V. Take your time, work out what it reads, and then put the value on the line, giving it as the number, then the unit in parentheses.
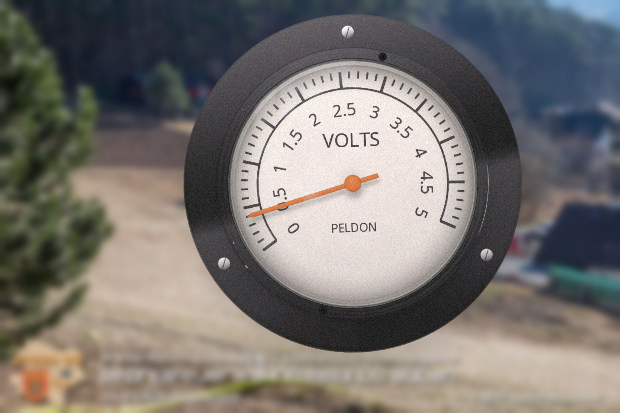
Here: 0.4 (V)
